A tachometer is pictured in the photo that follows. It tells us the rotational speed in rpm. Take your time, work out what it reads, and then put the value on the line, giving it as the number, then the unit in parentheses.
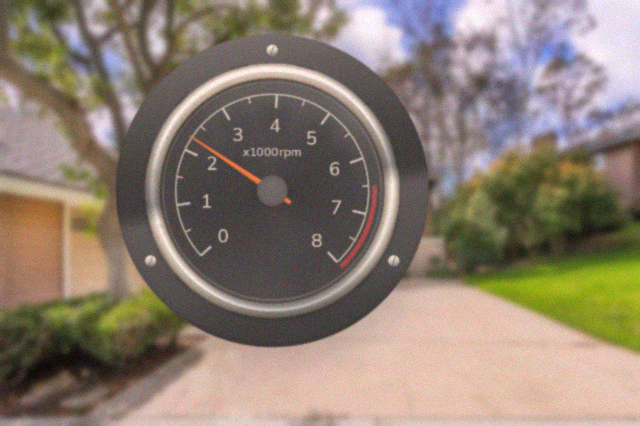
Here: 2250 (rpm)
